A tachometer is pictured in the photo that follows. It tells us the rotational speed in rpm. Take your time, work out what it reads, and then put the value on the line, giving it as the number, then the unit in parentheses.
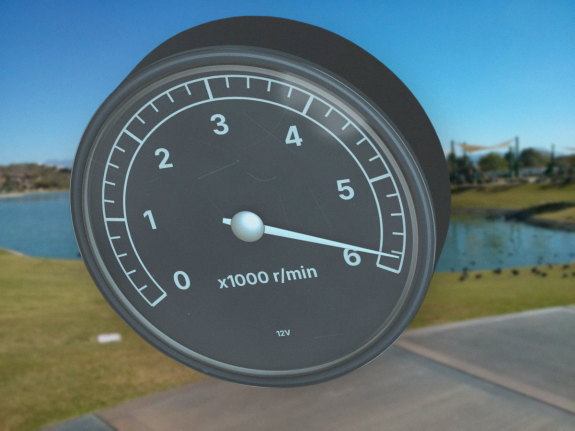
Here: 5800 (rpm)
